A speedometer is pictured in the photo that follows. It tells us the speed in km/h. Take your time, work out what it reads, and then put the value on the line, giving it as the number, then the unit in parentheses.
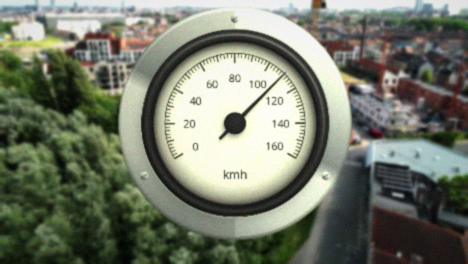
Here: 110 (km/h)
